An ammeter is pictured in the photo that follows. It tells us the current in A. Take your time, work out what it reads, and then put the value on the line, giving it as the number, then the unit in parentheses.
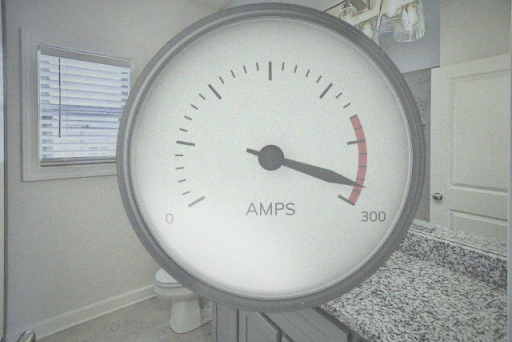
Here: 285 (A)
